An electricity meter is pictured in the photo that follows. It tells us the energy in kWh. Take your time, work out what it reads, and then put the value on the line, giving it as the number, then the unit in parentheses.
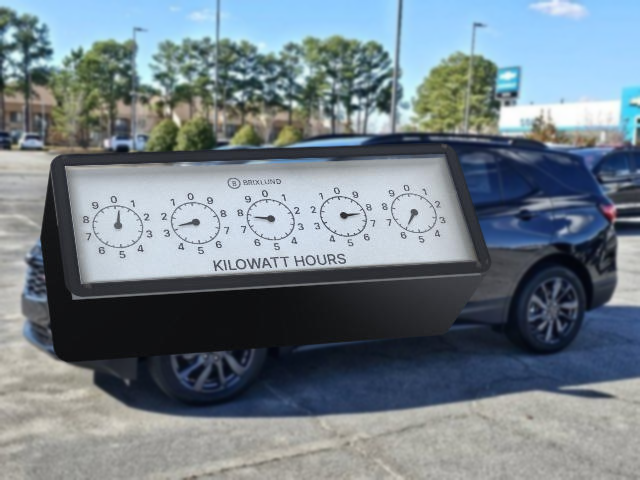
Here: 2776 (kWh)
